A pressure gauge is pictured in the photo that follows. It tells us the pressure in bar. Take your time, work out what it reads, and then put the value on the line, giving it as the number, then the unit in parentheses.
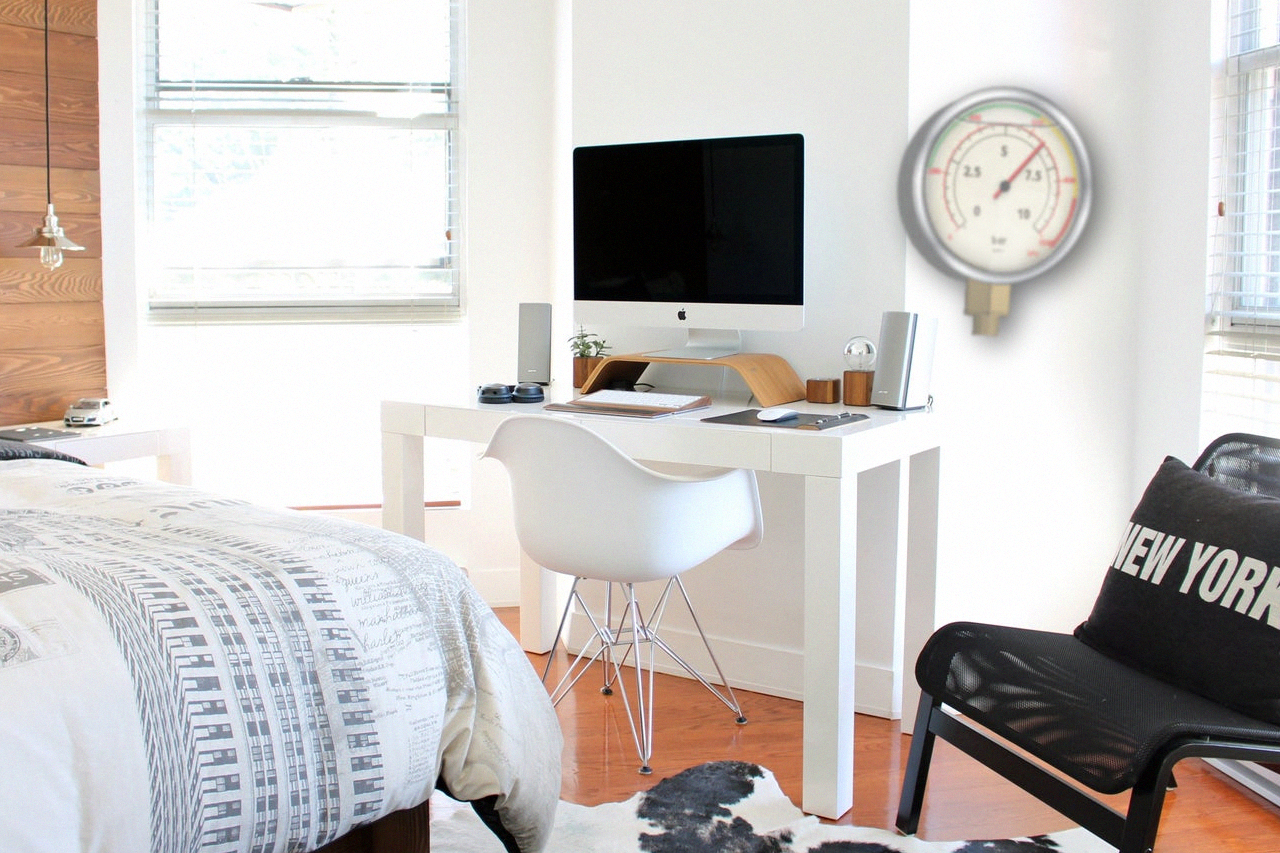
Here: 6.5 (bar)
